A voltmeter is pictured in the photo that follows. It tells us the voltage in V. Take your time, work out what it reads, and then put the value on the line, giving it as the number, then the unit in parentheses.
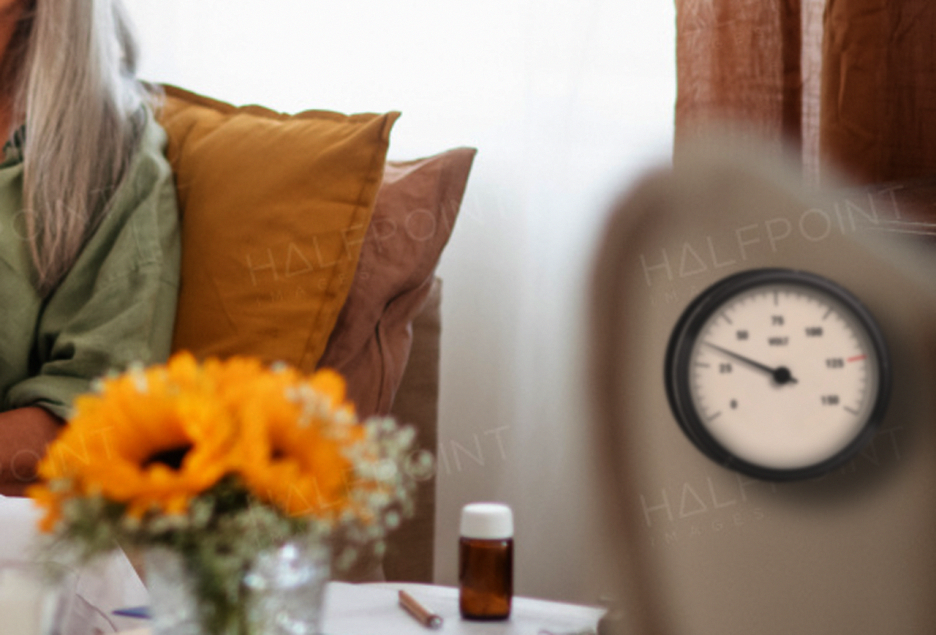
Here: 35 (V)
